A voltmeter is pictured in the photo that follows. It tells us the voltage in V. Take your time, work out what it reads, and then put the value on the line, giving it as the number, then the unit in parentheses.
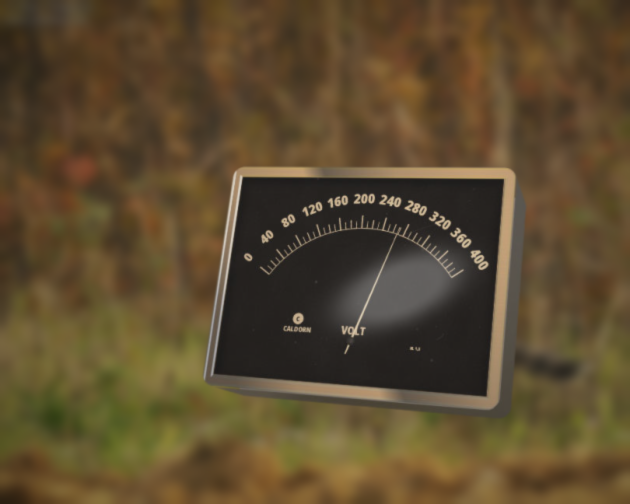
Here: 270 (V)
